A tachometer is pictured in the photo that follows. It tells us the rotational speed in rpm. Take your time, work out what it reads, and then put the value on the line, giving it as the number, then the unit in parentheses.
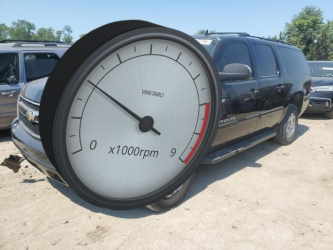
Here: 2000 (rpm)
